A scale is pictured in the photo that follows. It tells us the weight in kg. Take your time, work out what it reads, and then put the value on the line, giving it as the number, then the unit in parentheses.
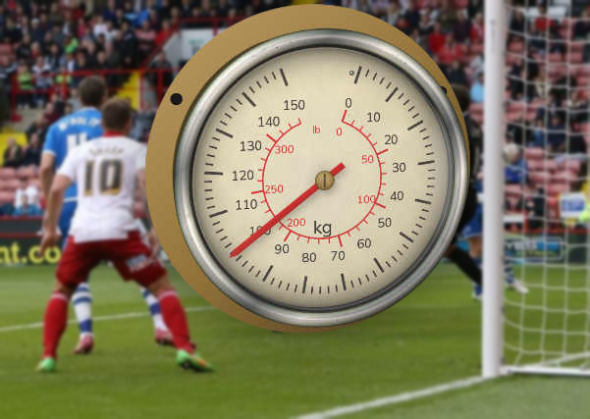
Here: 100 (kg)
